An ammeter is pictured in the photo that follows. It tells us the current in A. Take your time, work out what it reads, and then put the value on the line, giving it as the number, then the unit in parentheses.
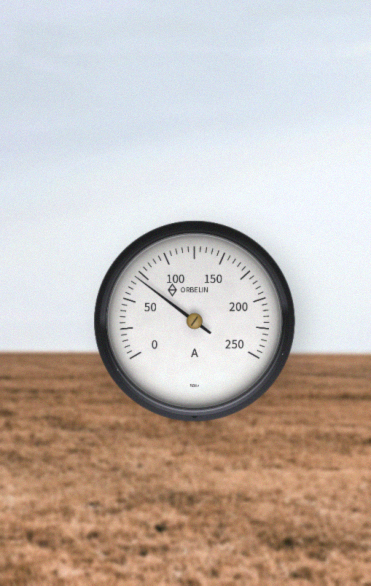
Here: 70 (A)
